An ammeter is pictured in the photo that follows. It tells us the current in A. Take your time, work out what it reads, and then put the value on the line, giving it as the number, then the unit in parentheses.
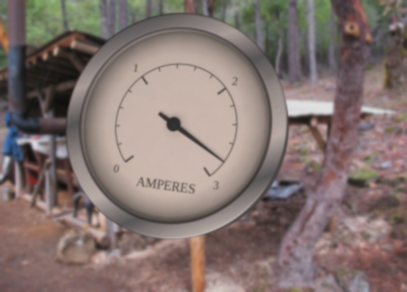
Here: 2.8 (A)
